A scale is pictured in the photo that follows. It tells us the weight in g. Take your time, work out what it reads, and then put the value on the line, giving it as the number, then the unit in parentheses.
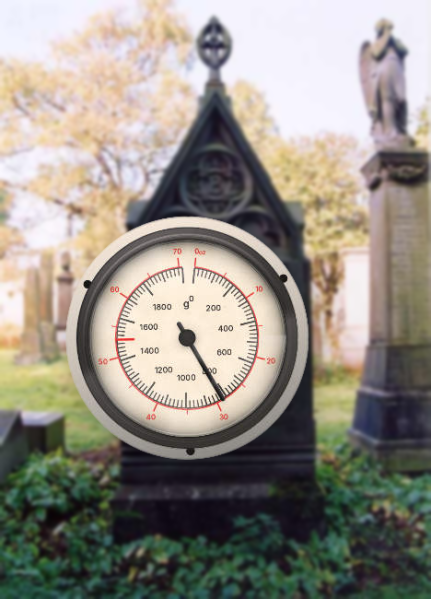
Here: 820 (g)
